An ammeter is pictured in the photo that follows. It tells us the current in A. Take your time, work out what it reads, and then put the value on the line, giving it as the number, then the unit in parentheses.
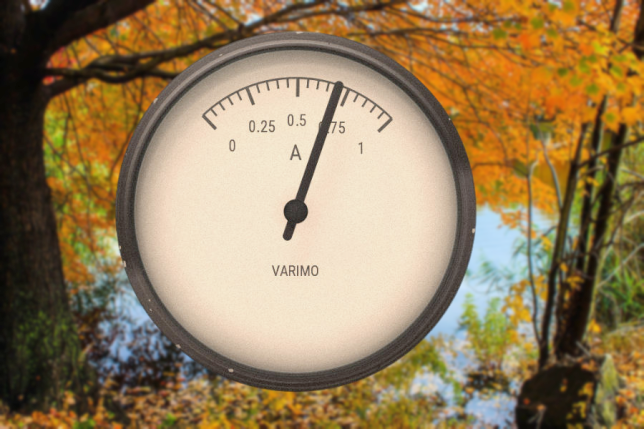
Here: 0.7 (A)
